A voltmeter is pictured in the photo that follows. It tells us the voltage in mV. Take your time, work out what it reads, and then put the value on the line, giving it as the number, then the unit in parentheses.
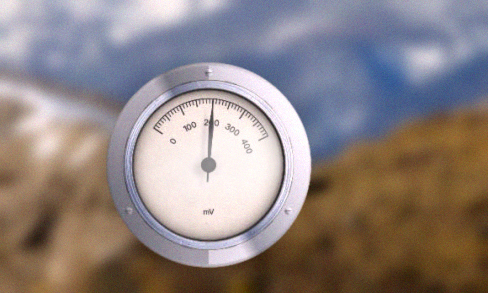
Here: 200 (mV)
